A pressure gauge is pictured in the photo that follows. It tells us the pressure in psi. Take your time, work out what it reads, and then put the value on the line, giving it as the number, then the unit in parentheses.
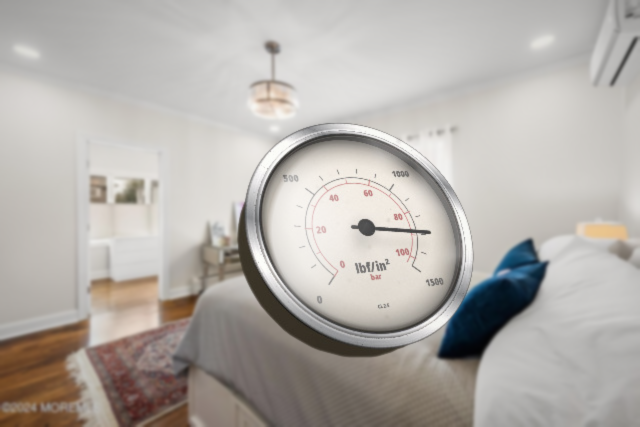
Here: 1300 (psi)
